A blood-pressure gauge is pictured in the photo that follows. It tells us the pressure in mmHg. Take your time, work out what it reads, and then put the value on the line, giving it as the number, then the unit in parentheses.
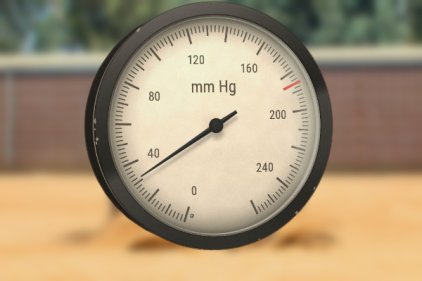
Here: 32 (mmHg)
